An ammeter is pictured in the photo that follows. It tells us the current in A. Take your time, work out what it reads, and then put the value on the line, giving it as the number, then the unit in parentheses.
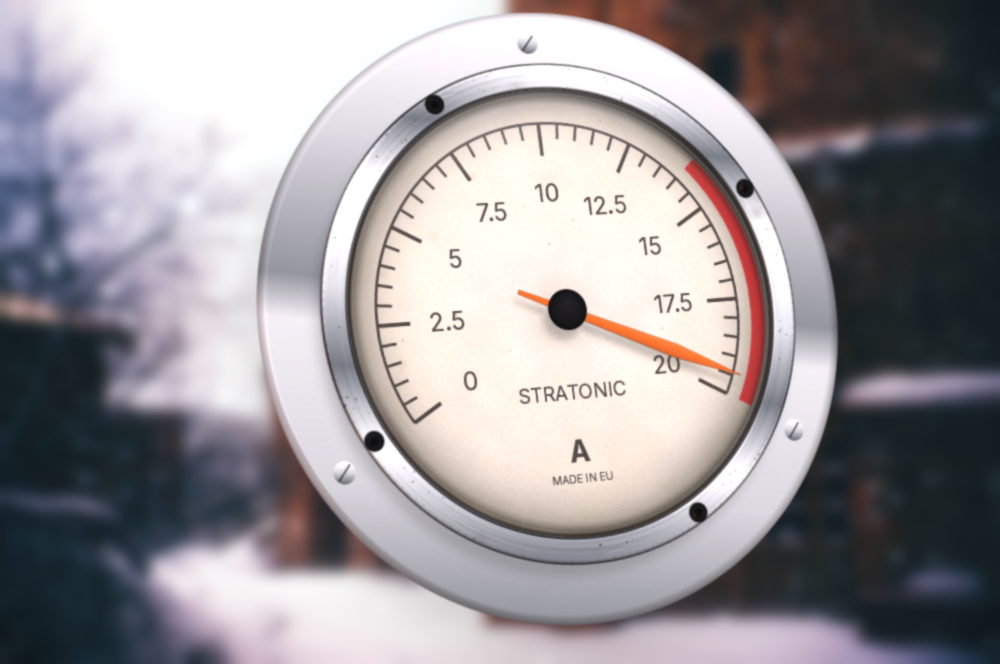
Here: 19.5 (A)
